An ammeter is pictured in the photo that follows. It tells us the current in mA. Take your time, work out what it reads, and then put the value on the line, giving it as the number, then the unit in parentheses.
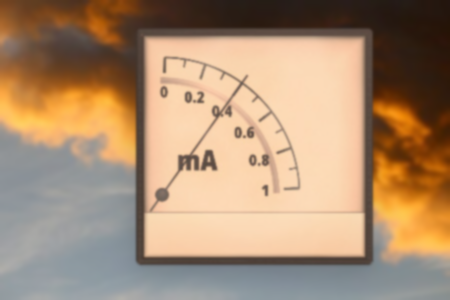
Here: 0.4 (mA)
